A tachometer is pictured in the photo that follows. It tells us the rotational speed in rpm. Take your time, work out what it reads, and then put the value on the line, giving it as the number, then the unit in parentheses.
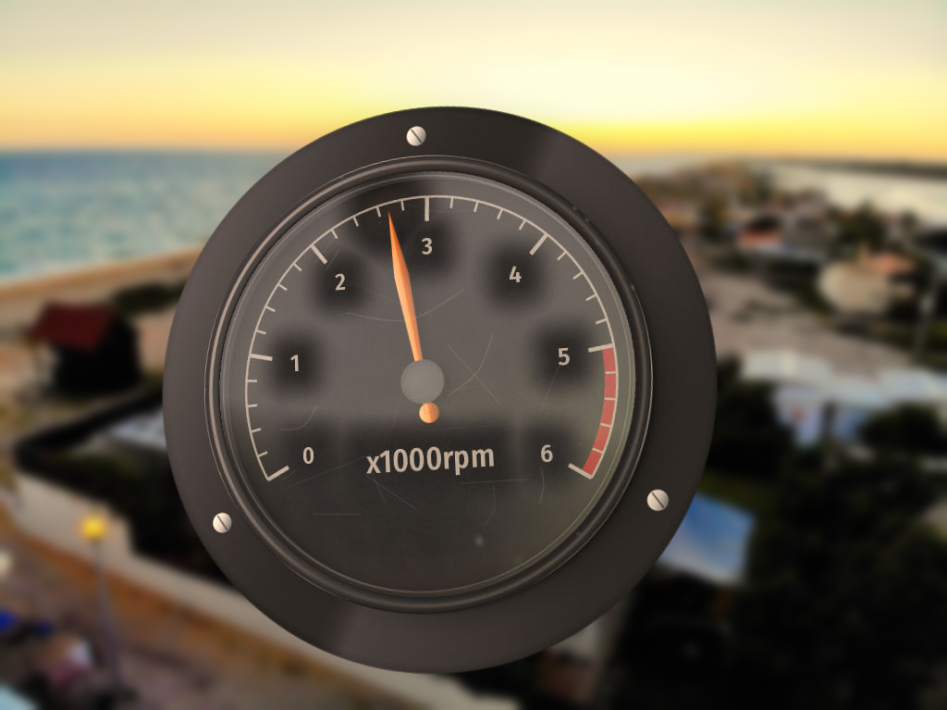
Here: 2700 (rpm)
